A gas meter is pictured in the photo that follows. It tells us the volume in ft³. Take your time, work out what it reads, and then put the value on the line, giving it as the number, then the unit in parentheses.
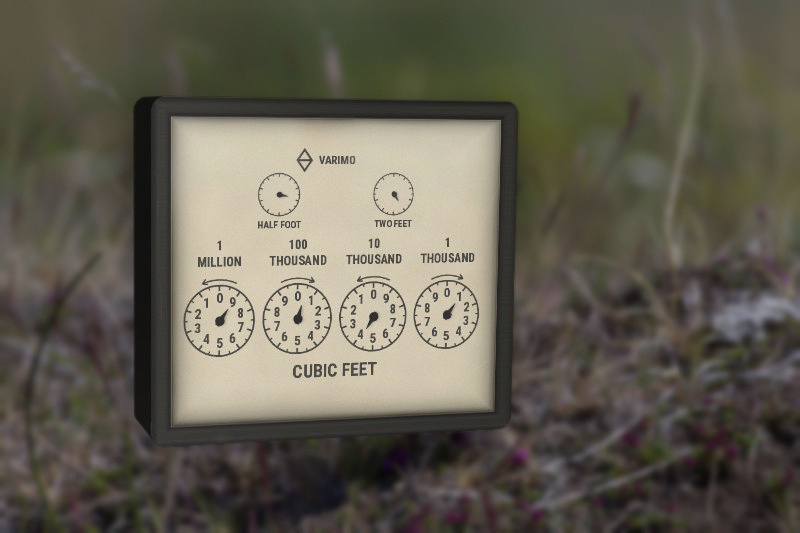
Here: 904100 (ft³)
